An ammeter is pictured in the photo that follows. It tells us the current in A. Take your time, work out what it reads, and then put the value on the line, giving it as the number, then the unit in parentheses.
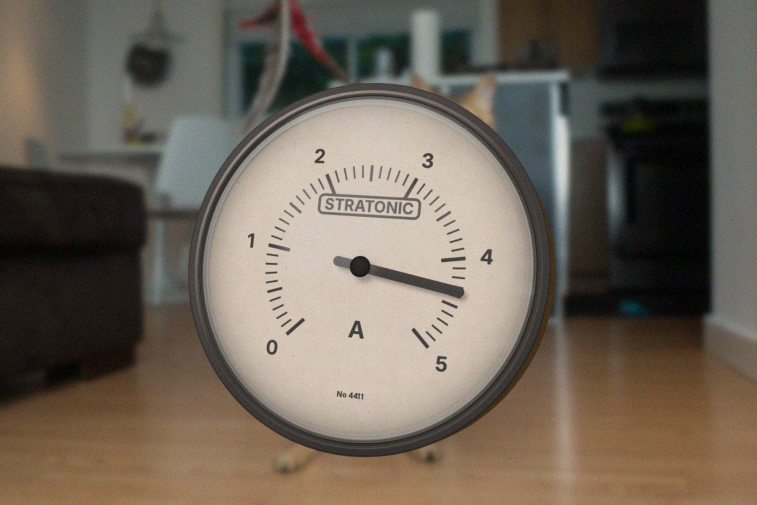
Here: 4.35 (A)
